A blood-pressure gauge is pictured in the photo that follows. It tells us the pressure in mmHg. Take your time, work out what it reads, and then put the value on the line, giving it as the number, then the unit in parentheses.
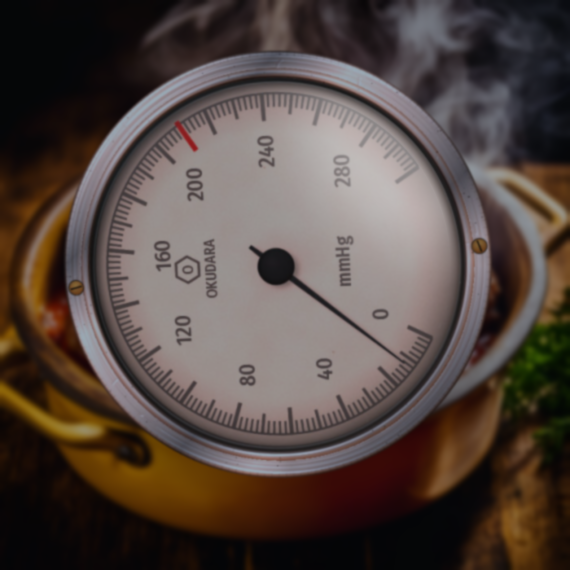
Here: 12 (mmHg)
